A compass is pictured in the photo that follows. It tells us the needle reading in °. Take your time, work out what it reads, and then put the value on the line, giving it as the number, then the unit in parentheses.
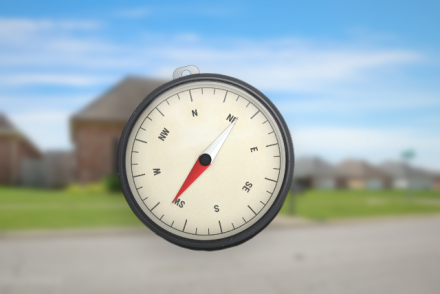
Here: 230 (°)
